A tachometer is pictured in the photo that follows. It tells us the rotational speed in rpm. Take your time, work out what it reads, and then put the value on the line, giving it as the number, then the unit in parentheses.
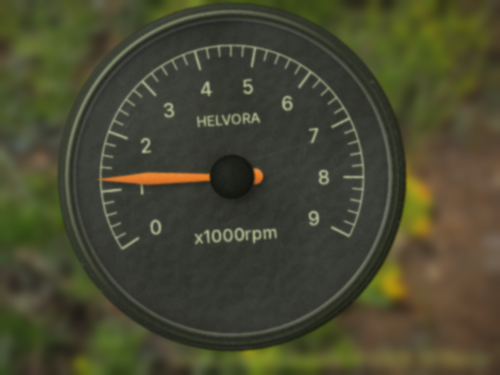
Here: 1200 (rpm)
